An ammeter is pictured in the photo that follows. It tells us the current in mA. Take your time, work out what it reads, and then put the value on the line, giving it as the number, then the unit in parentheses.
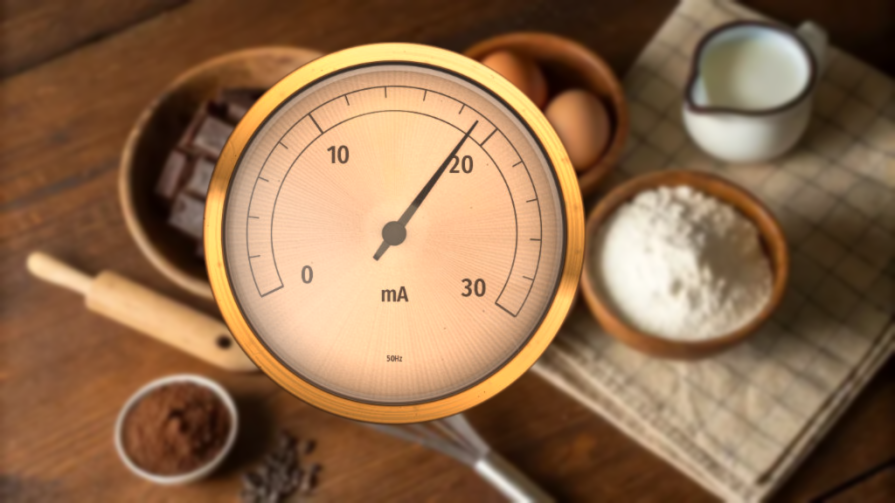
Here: 19 (mA)
